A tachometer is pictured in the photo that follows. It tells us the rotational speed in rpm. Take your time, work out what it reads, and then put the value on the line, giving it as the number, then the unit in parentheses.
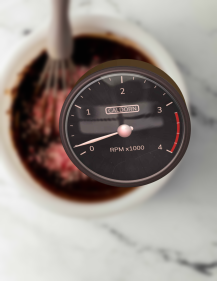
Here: 200 (rpm)
